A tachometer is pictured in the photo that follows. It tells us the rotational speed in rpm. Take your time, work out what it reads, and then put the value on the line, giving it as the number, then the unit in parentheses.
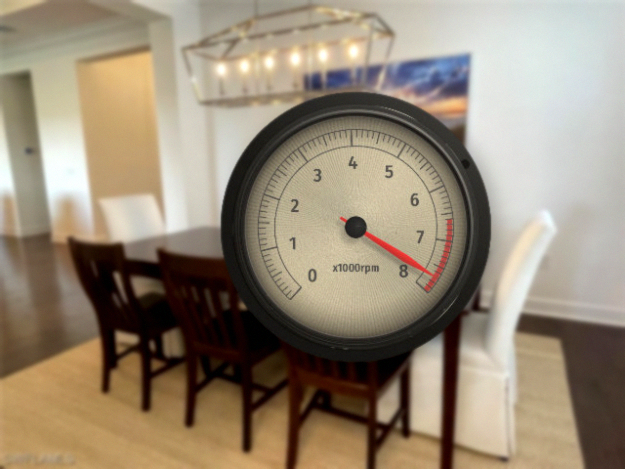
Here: 7700 (rpm)
